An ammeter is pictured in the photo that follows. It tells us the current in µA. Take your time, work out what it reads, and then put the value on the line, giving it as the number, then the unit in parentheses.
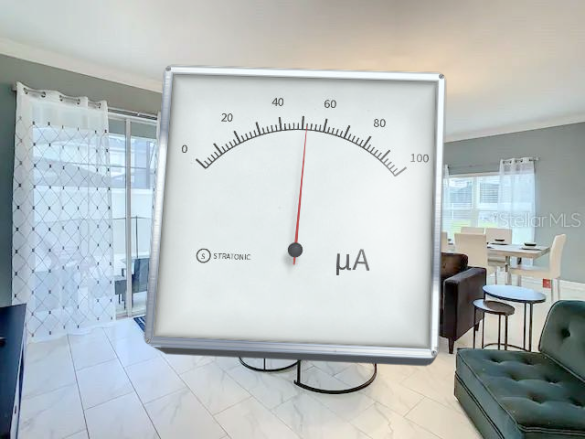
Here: 52 (µA)
